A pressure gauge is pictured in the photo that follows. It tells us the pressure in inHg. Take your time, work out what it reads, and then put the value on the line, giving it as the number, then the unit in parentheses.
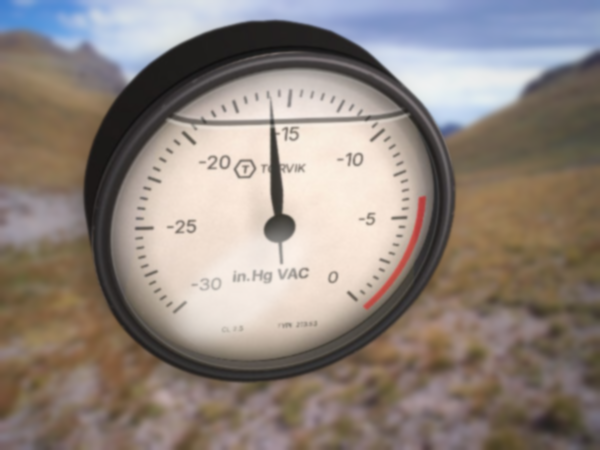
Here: -16 (inHg)
